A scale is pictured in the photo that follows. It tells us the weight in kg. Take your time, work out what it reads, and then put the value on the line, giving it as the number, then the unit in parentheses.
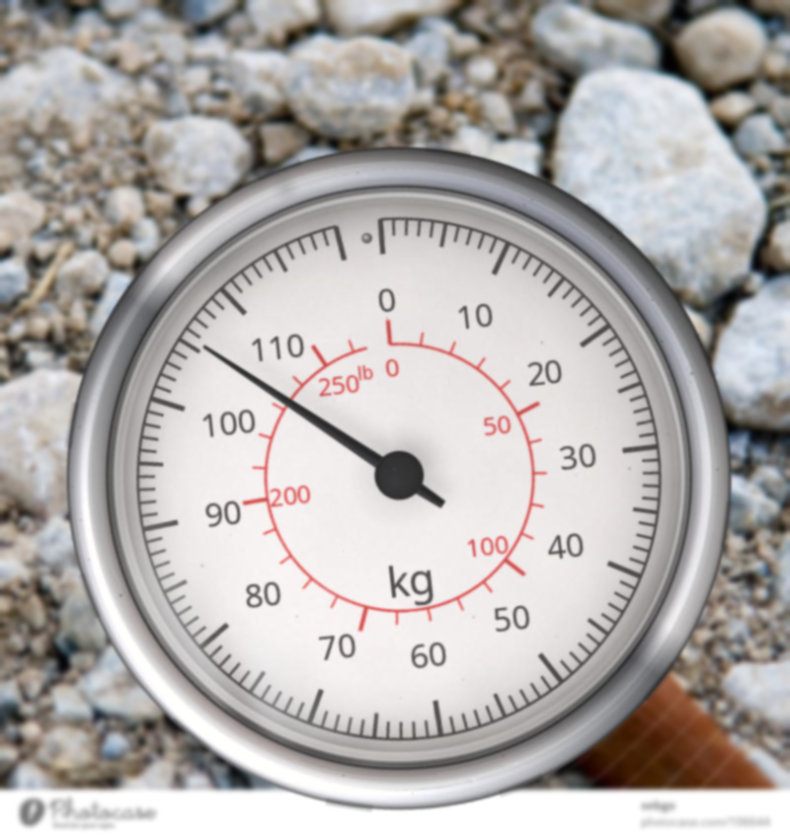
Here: 105.5 (kg)
